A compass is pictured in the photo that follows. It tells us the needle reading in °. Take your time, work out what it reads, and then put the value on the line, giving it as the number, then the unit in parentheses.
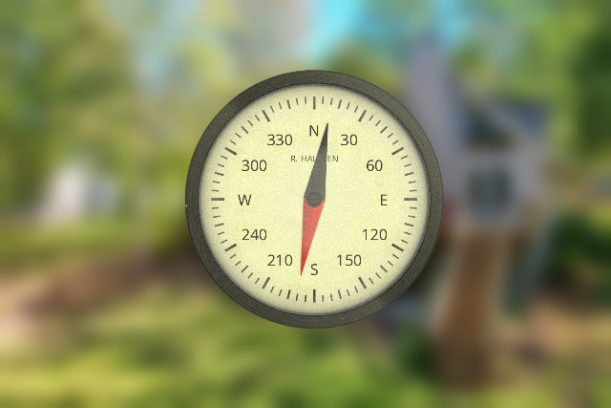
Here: 190 (°)
